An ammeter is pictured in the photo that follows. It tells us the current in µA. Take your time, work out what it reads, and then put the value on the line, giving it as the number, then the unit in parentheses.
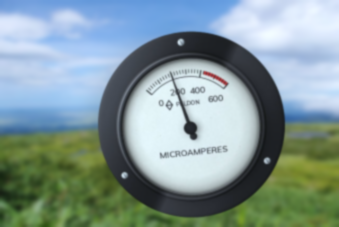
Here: 200 (µA)
